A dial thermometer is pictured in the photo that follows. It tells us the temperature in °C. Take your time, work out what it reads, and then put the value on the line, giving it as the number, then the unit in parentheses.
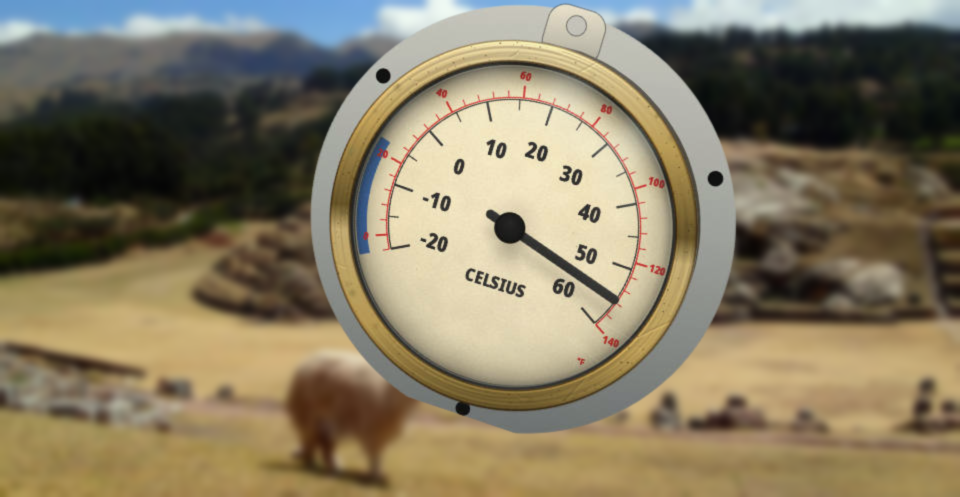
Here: 55 (°C)
